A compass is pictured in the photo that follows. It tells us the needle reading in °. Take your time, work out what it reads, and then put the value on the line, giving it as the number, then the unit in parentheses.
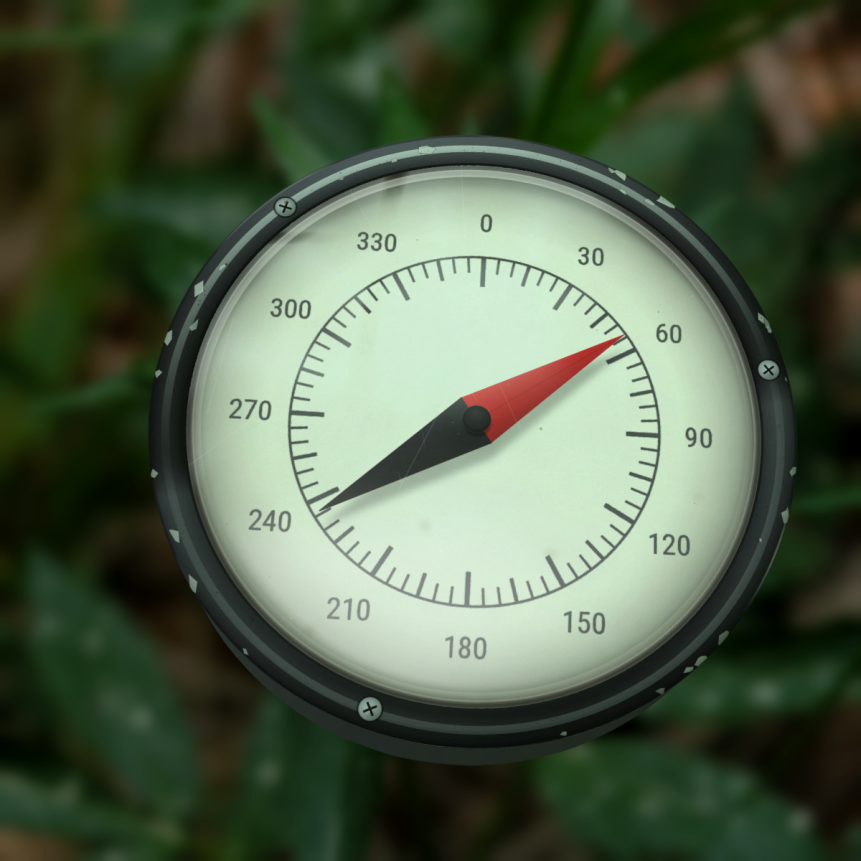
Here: 55 (°)
